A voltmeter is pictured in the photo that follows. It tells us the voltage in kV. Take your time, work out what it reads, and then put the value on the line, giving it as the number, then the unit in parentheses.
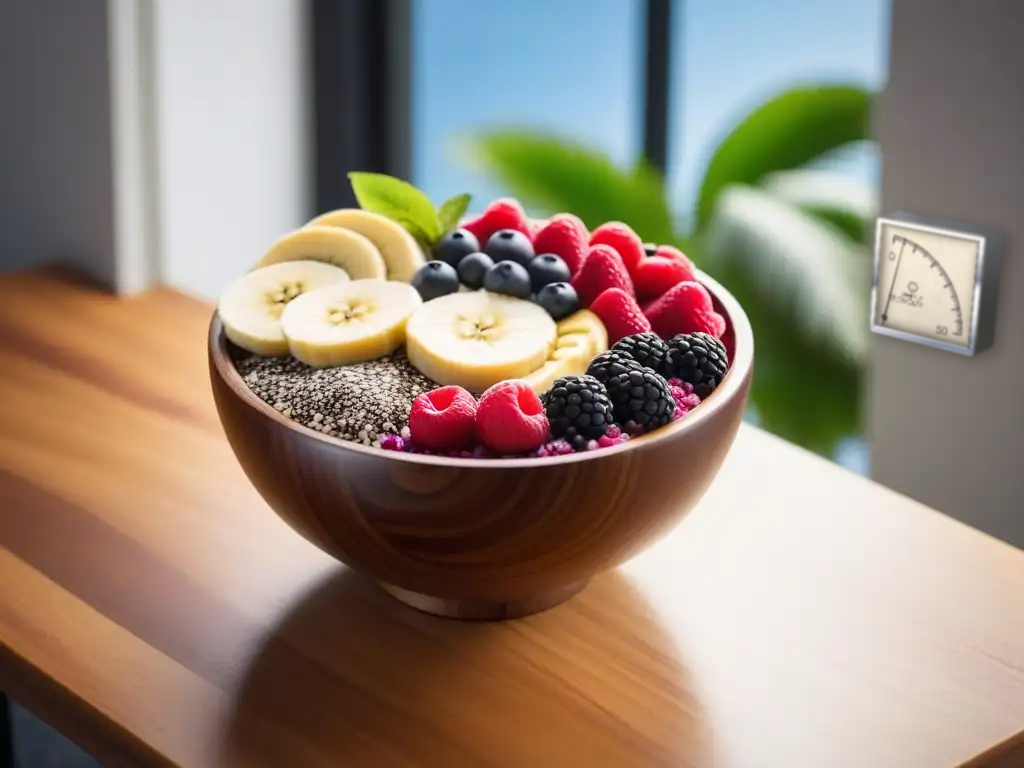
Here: 5 (kV)
